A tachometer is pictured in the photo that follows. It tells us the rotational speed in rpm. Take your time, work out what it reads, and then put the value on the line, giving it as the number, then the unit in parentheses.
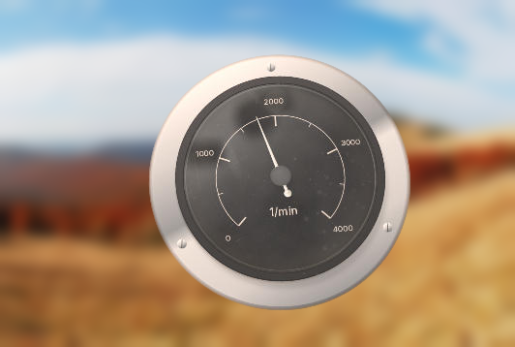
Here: 1750 (rpm)
